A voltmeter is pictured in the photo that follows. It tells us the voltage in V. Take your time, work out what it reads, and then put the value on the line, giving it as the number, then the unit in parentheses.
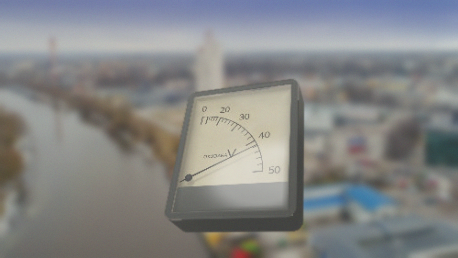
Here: 42 (V)
